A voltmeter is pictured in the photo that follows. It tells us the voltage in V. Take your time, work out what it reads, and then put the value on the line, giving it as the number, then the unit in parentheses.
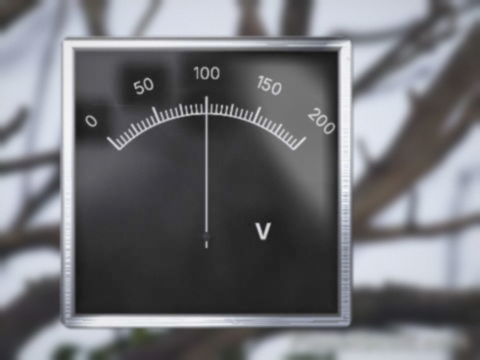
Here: 100 (V)
